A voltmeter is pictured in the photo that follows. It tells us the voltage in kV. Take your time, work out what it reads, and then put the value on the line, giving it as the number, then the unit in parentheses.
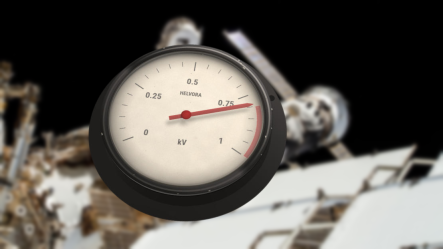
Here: 0.8 (kV)
